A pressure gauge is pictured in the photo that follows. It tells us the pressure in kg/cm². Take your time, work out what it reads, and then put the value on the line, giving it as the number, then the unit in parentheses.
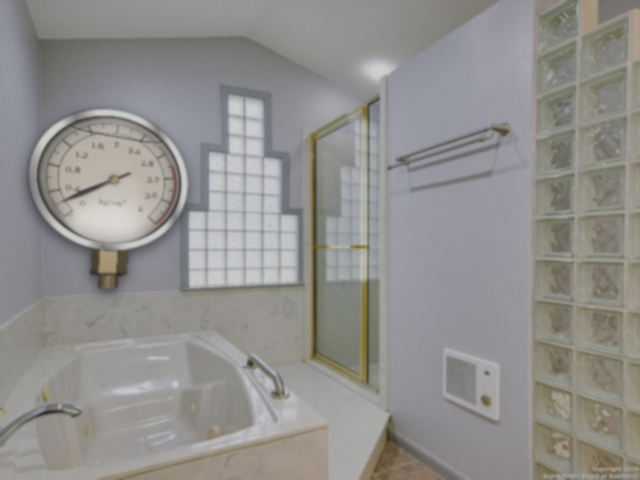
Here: 0.2 (kg/cm²)
